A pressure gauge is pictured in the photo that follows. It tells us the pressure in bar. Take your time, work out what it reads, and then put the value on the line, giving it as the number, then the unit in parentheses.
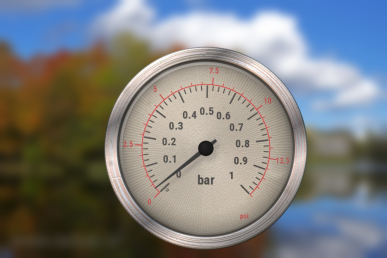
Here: 0.02 (bar)
